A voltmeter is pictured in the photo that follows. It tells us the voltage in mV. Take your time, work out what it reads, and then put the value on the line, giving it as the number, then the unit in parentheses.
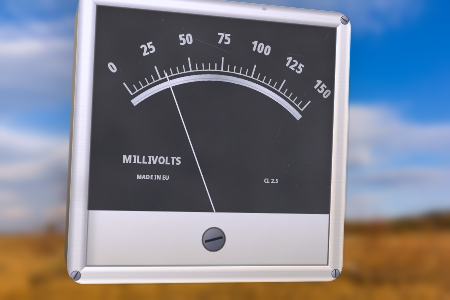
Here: 30 (mV)
